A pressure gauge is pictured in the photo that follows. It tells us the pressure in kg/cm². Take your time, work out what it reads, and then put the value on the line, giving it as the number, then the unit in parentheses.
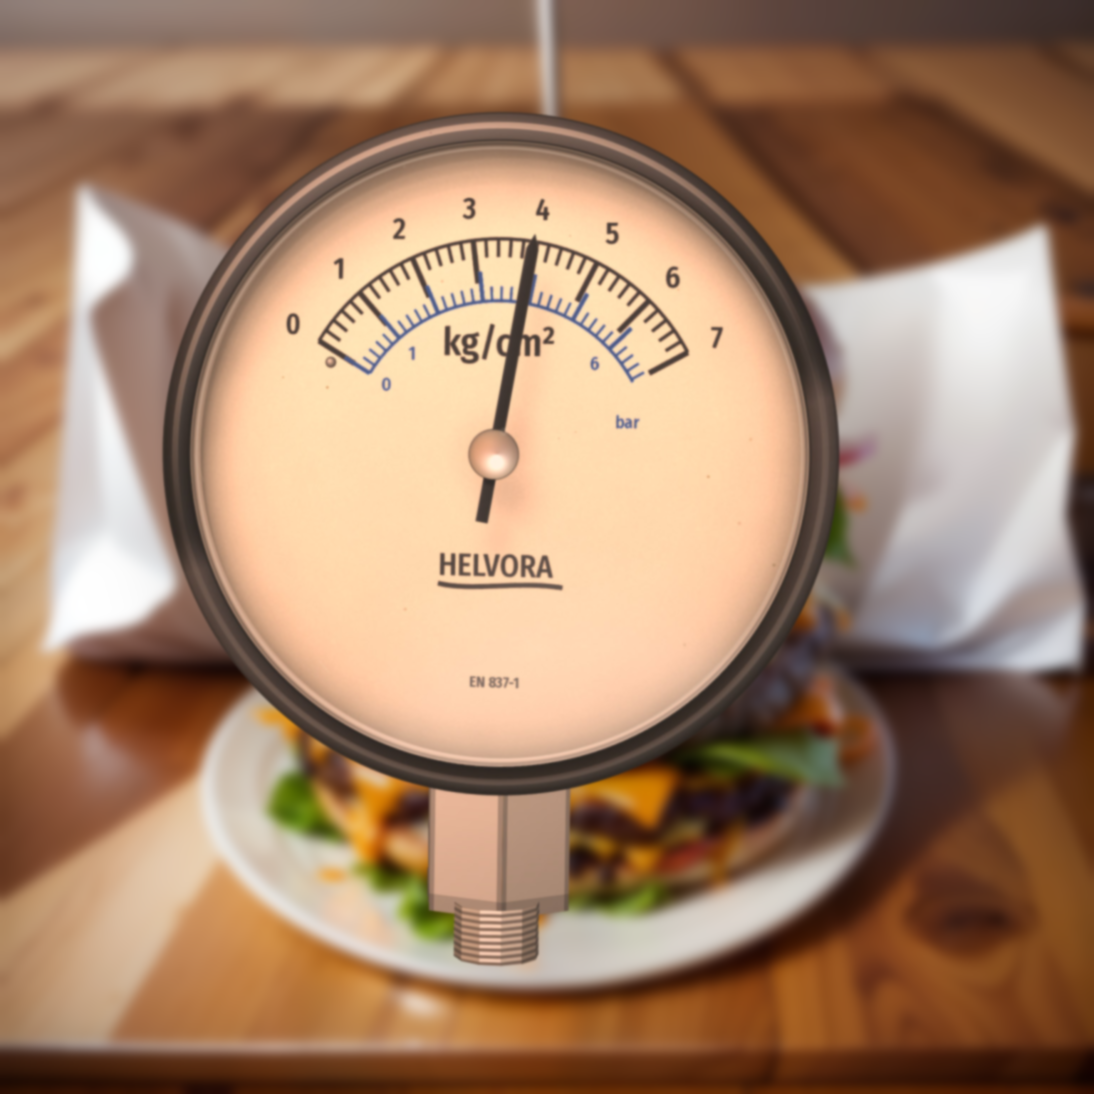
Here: 4 (kg/cm²)
